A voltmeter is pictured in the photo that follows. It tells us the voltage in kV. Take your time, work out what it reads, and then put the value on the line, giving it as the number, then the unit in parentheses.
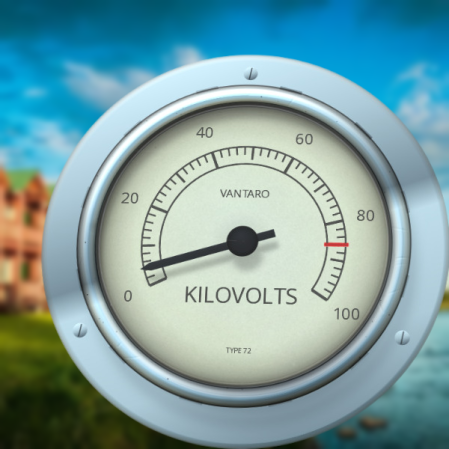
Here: 4 (kV)
